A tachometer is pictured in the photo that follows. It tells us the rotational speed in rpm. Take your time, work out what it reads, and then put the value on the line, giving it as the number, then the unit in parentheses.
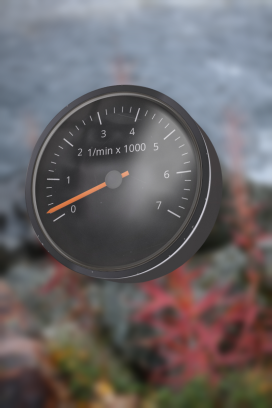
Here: 200 (rpm)
